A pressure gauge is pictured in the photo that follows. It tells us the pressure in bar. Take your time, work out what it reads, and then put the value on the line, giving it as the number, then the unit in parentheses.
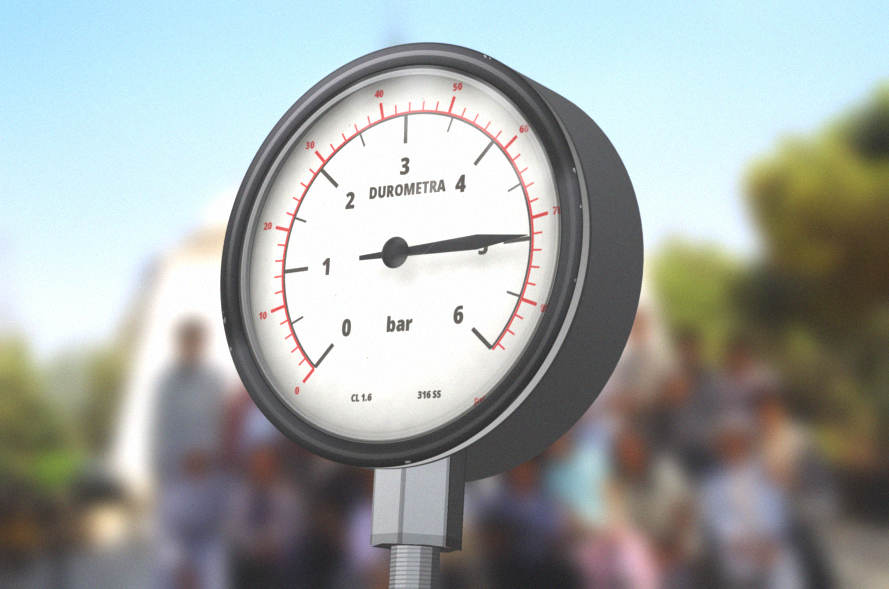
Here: 5 (bar)
